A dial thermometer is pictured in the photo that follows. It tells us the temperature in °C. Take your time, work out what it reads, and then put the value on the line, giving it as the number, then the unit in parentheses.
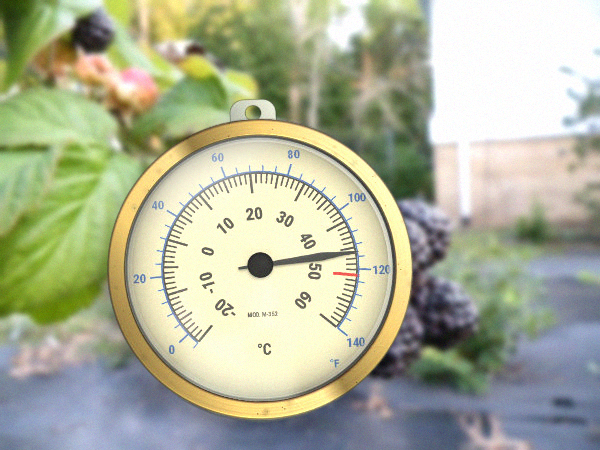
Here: 46 (°C)
